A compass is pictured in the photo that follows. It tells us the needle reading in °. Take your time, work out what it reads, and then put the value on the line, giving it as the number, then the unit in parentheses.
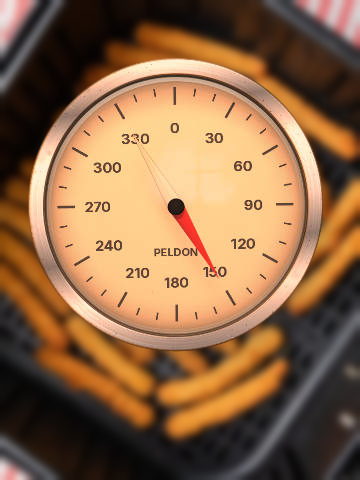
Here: 150 (°)
